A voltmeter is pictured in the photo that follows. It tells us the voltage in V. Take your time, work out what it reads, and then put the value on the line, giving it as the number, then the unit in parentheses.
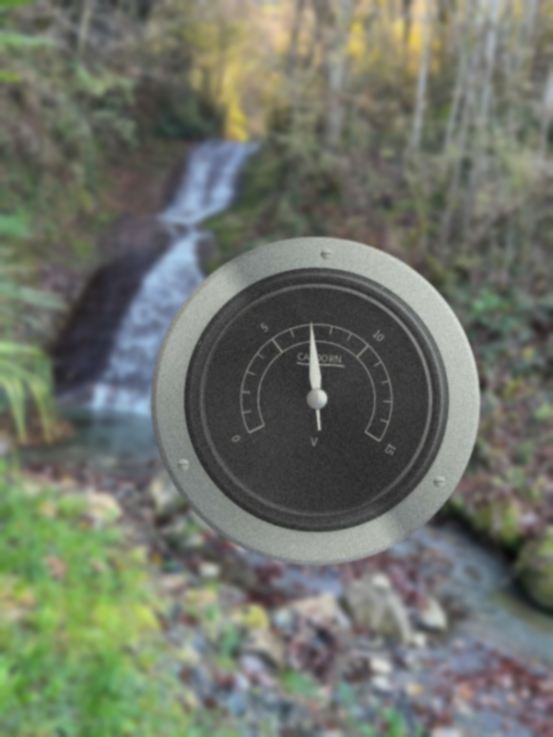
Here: 7 (V)
